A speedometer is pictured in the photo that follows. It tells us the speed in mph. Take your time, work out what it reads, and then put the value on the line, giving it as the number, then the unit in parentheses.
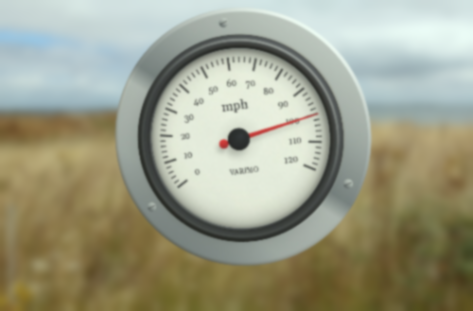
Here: 100 (mph)
